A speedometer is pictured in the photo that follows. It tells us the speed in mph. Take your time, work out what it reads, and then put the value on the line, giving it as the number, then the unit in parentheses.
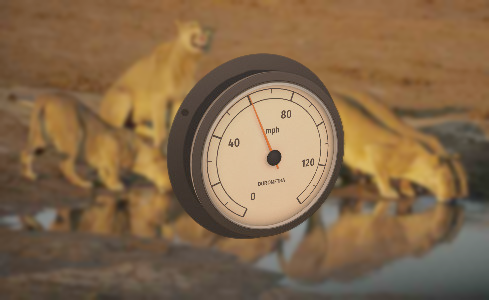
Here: 60 (mph)
